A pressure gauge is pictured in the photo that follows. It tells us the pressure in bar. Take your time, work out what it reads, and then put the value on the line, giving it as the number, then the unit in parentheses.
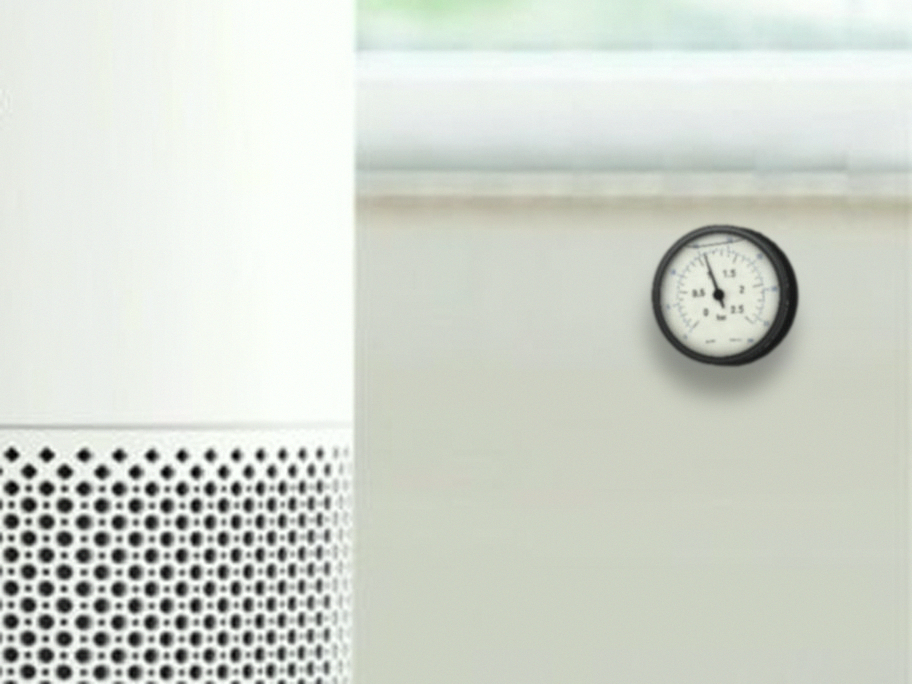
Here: 1.1 (bar)
